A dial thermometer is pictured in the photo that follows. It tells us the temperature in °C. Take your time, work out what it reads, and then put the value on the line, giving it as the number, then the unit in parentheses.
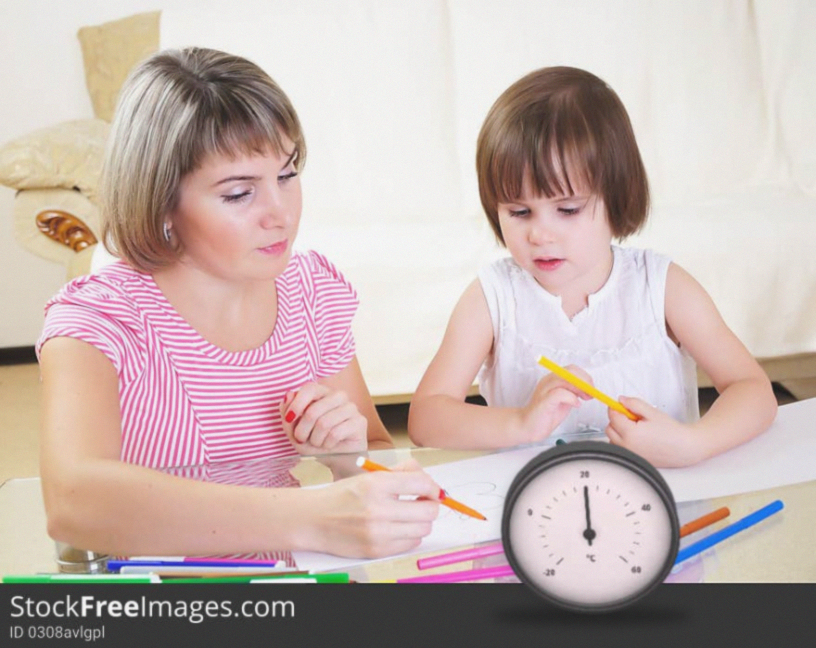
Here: 20 (°C)
